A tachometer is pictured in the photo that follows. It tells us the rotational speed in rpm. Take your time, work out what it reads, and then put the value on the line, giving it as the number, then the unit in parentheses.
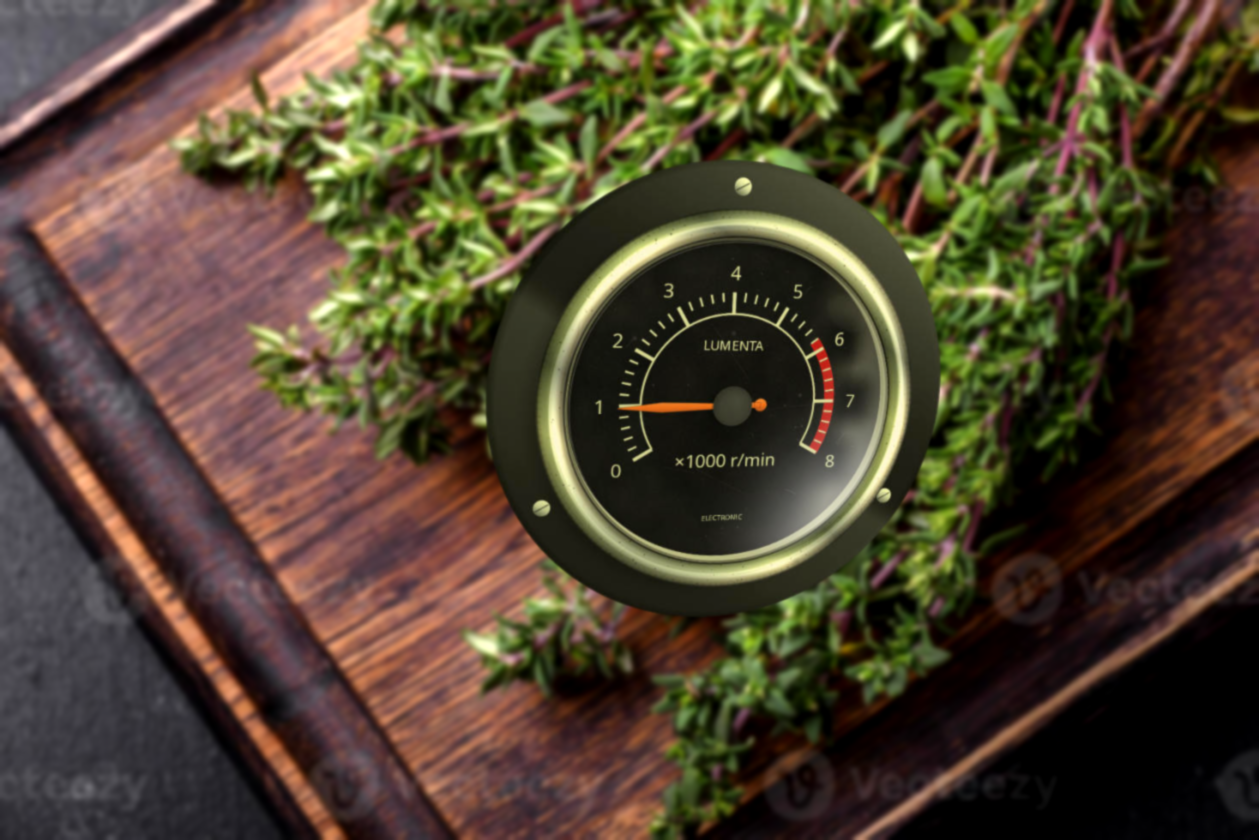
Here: 1000 (rpm)
